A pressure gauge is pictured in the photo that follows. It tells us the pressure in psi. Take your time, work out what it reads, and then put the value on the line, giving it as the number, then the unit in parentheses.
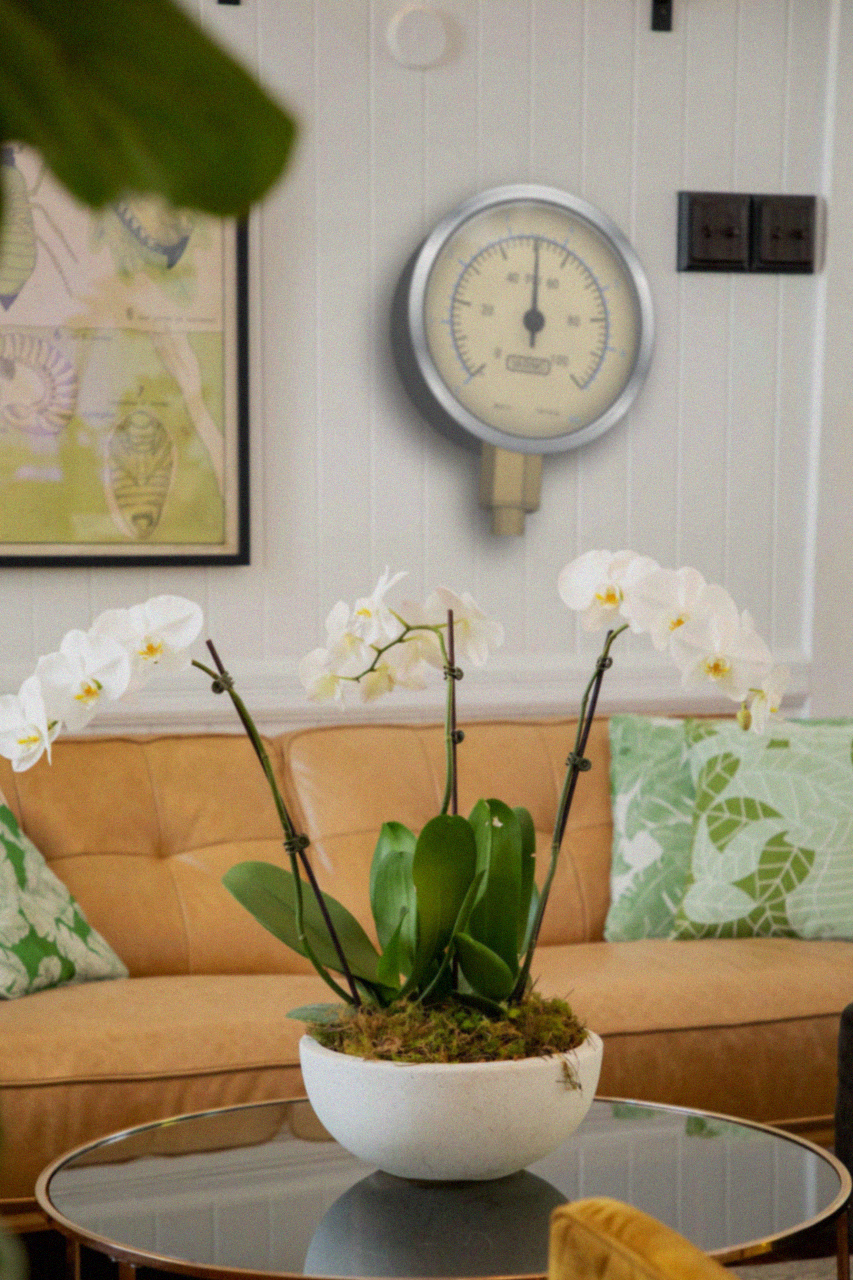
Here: 50 (psi)
